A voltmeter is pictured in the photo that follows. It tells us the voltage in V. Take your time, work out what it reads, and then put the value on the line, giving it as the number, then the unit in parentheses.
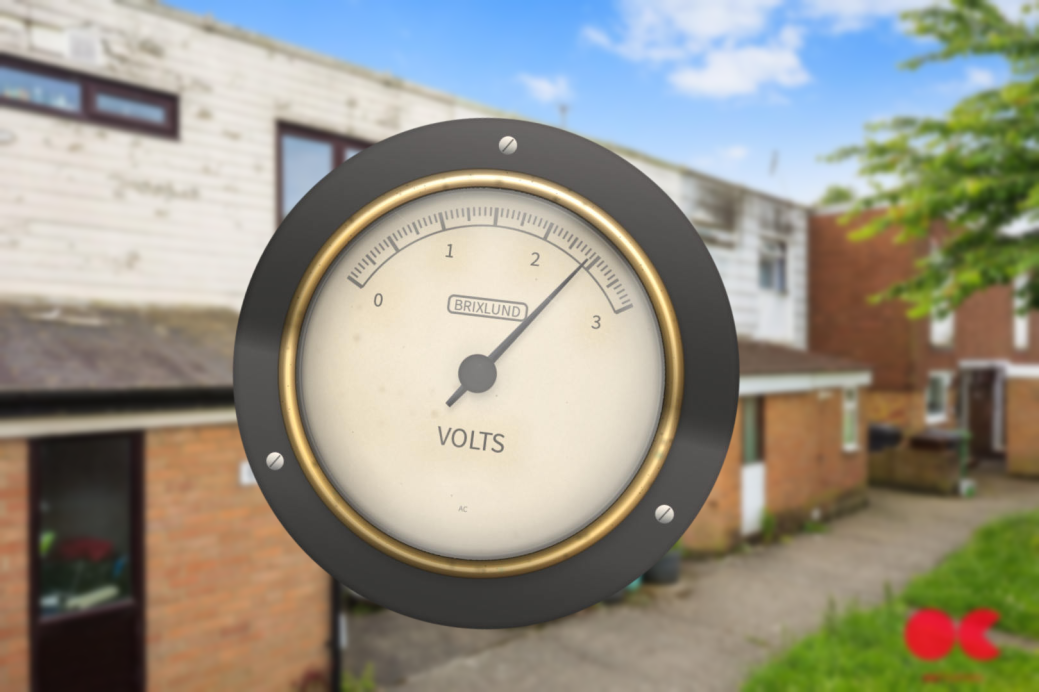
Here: 2.45 (V)
